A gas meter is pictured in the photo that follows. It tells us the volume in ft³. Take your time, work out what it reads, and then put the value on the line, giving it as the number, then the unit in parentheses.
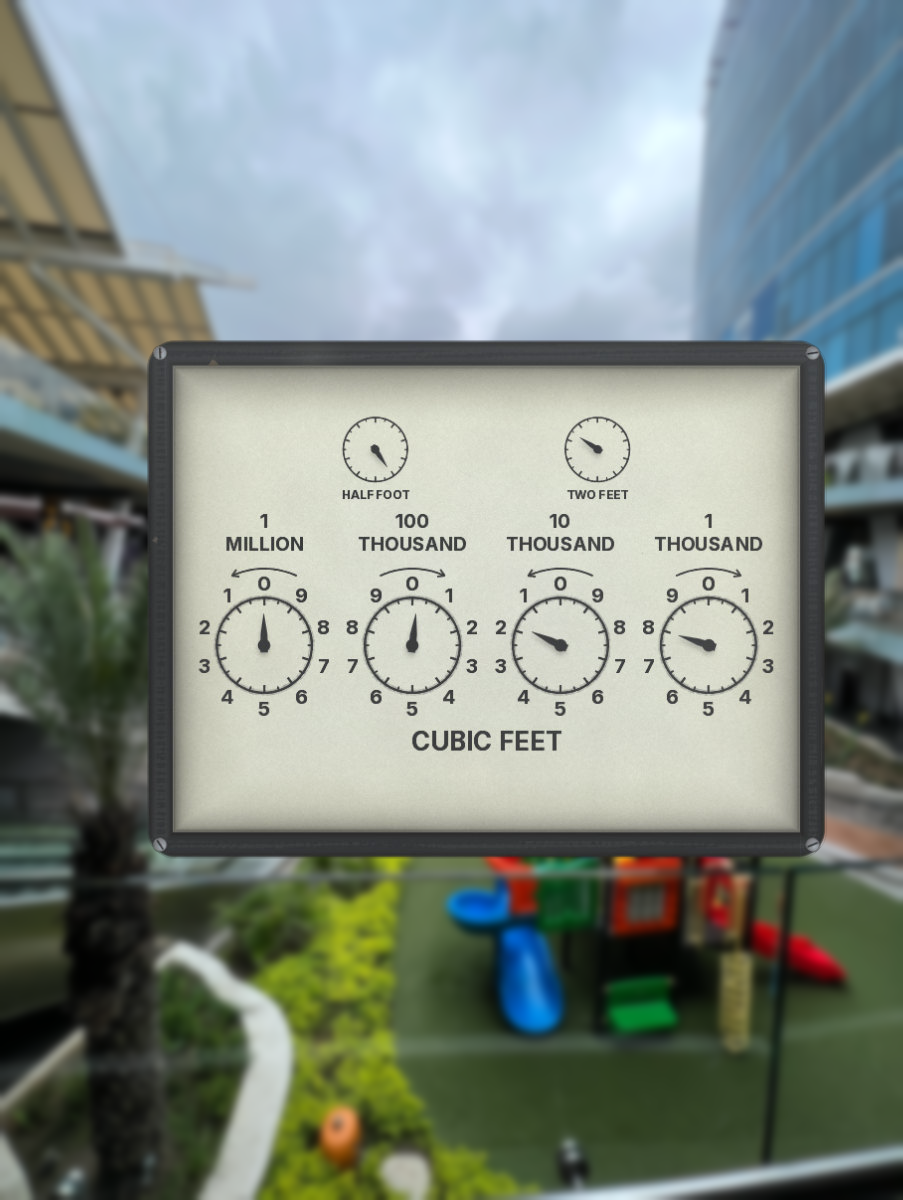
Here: 1800 (ft³)
